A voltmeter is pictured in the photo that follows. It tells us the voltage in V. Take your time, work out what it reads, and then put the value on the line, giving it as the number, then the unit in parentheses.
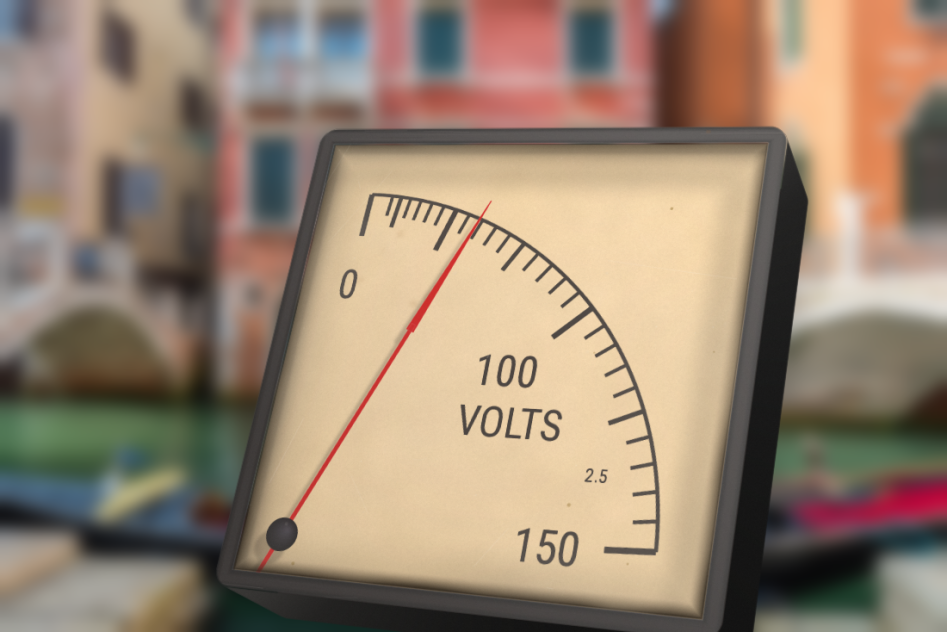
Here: 60 (V)
